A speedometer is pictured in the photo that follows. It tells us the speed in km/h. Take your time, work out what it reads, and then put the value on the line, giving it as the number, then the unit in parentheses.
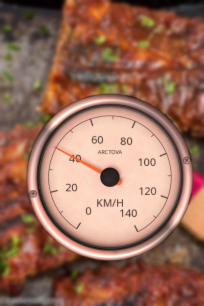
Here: 40 (km/h)
